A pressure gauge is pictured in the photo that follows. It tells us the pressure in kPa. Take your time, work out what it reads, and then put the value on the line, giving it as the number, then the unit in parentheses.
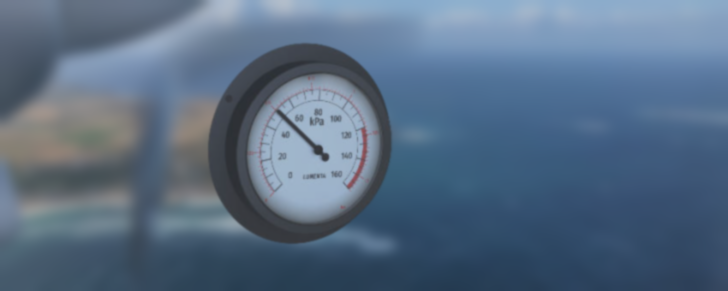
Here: 50 (kPa)
